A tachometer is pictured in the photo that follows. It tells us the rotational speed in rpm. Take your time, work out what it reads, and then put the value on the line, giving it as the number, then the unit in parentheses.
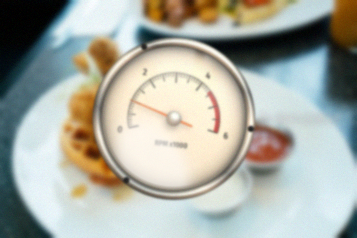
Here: 1000 (rpm)
